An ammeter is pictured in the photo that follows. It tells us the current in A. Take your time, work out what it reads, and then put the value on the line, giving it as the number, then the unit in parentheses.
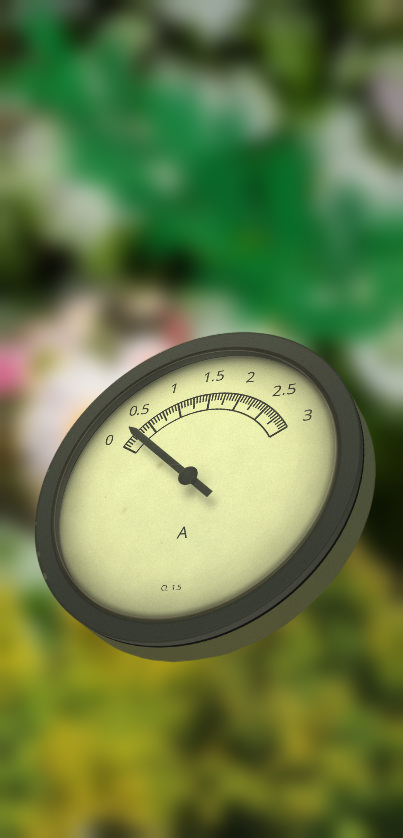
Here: 0.25 (A)
